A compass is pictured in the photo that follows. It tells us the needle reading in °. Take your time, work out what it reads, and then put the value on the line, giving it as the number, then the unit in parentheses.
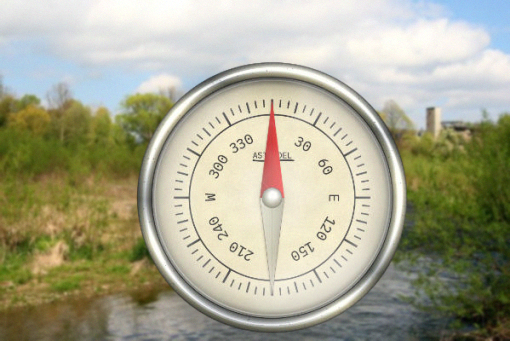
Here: 0 (°)
